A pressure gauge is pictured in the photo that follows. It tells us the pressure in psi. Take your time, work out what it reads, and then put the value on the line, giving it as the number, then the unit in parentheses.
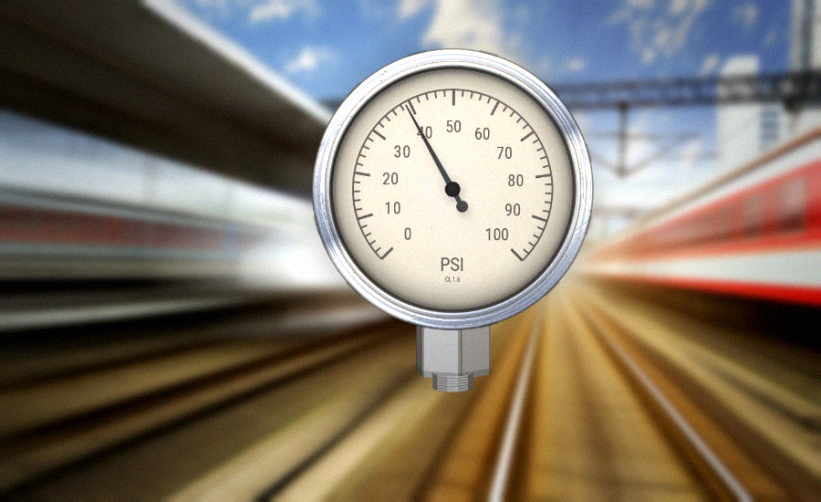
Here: 39 (psi)
